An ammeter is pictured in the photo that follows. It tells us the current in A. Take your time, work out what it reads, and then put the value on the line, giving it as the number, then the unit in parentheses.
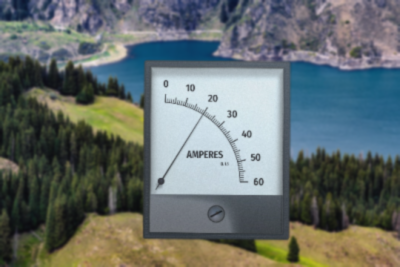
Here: 20 (A)
